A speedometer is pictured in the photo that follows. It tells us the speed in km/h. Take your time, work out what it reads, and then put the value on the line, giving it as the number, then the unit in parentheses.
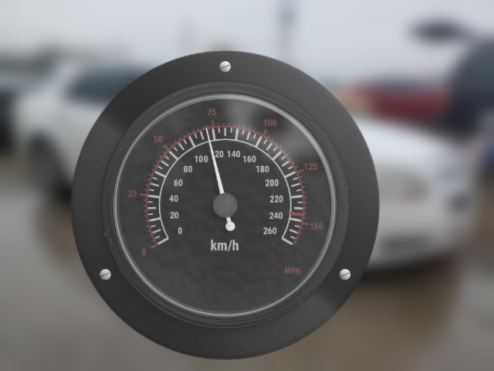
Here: 115 (km/h)
